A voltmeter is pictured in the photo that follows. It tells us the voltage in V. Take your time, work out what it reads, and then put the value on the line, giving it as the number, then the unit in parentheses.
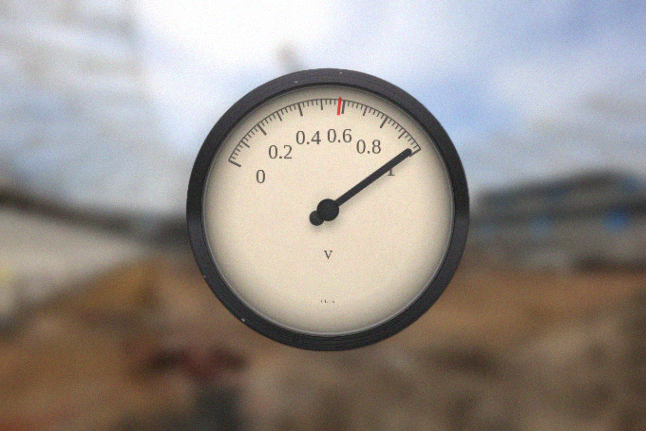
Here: 0.98 (V)
